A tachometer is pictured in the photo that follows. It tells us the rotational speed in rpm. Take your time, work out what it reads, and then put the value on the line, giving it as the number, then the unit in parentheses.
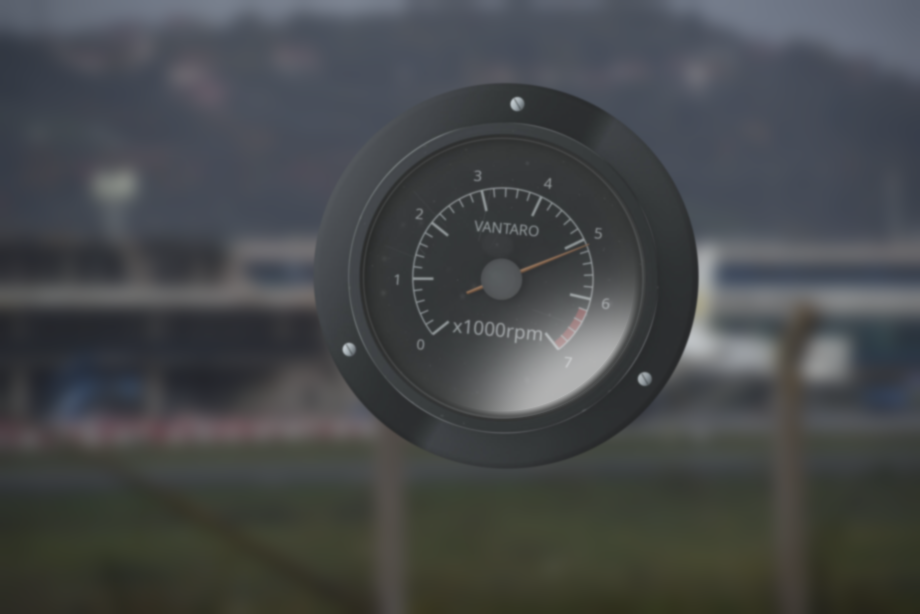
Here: 5100 (rpm)
